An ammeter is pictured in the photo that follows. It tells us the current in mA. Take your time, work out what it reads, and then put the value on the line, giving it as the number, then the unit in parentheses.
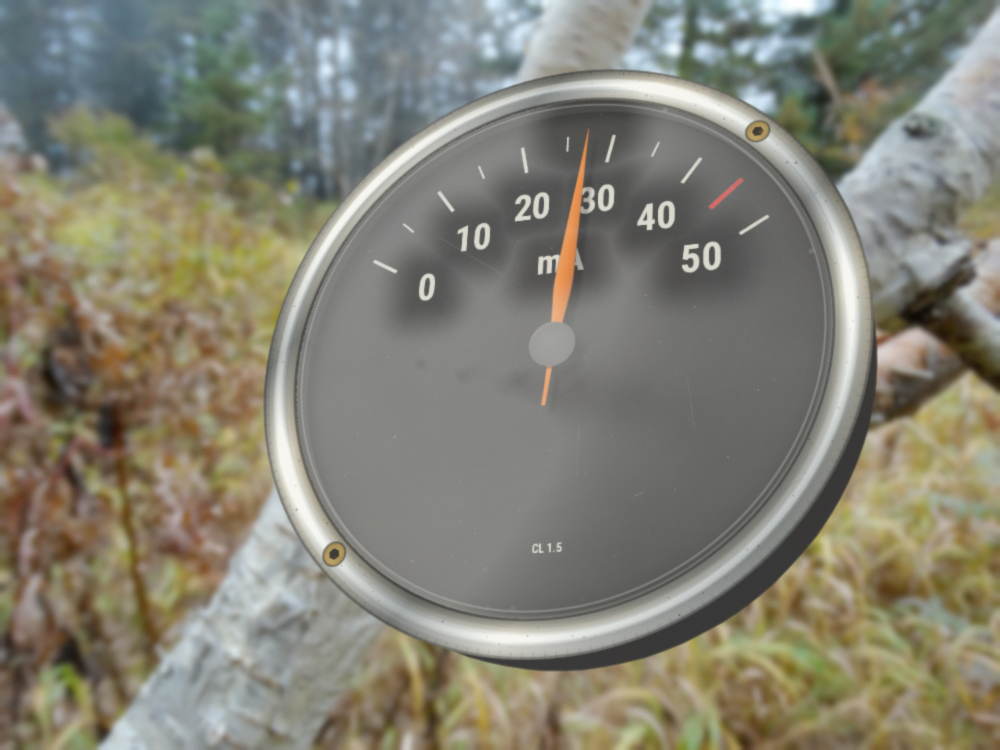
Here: 27.5 (mA)
